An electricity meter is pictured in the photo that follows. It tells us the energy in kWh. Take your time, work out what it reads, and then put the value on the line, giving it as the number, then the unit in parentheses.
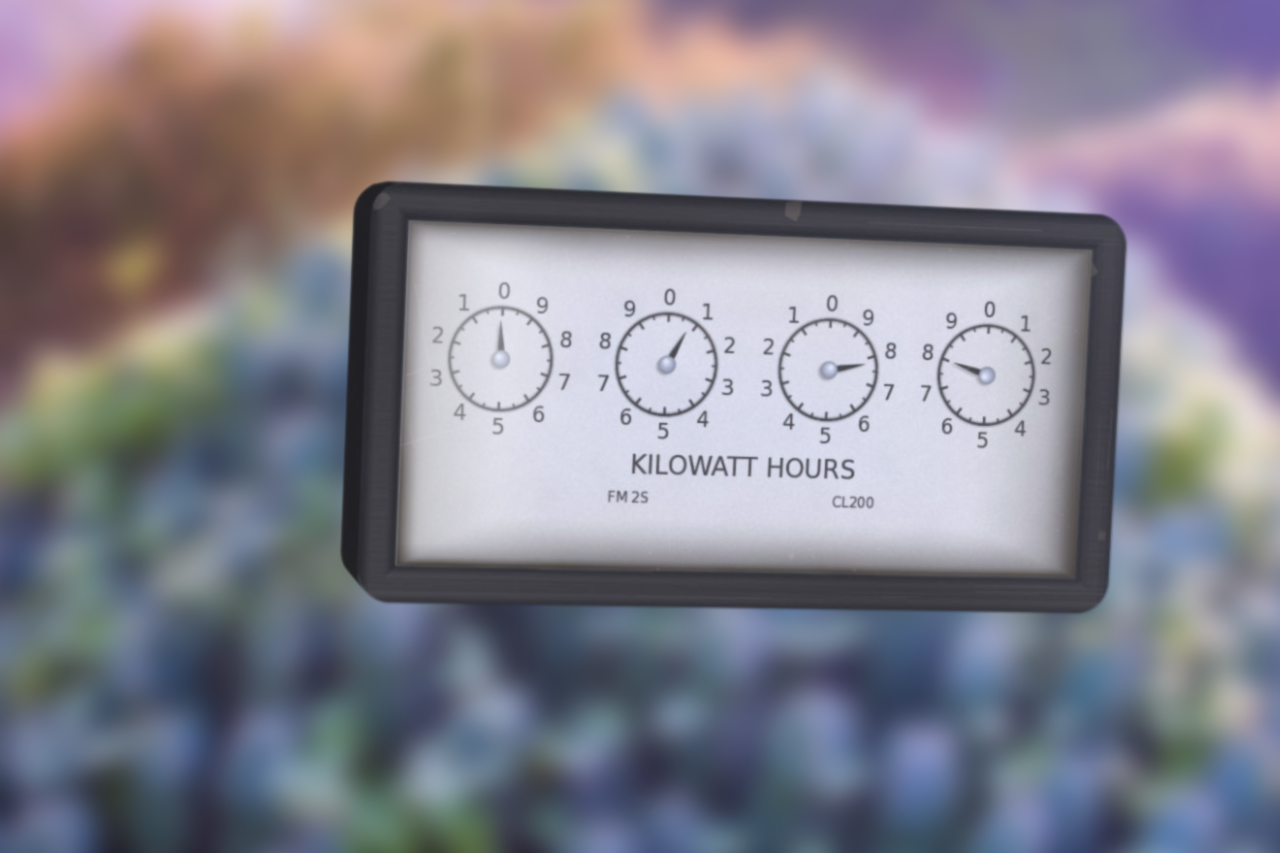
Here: 78 (kWh)
